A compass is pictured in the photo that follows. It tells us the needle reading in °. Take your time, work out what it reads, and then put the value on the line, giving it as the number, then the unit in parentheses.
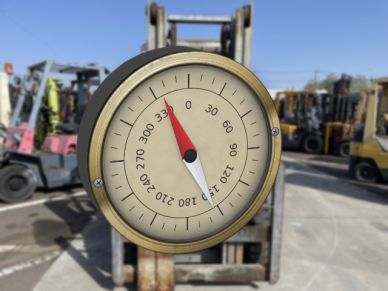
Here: 335 (°)
